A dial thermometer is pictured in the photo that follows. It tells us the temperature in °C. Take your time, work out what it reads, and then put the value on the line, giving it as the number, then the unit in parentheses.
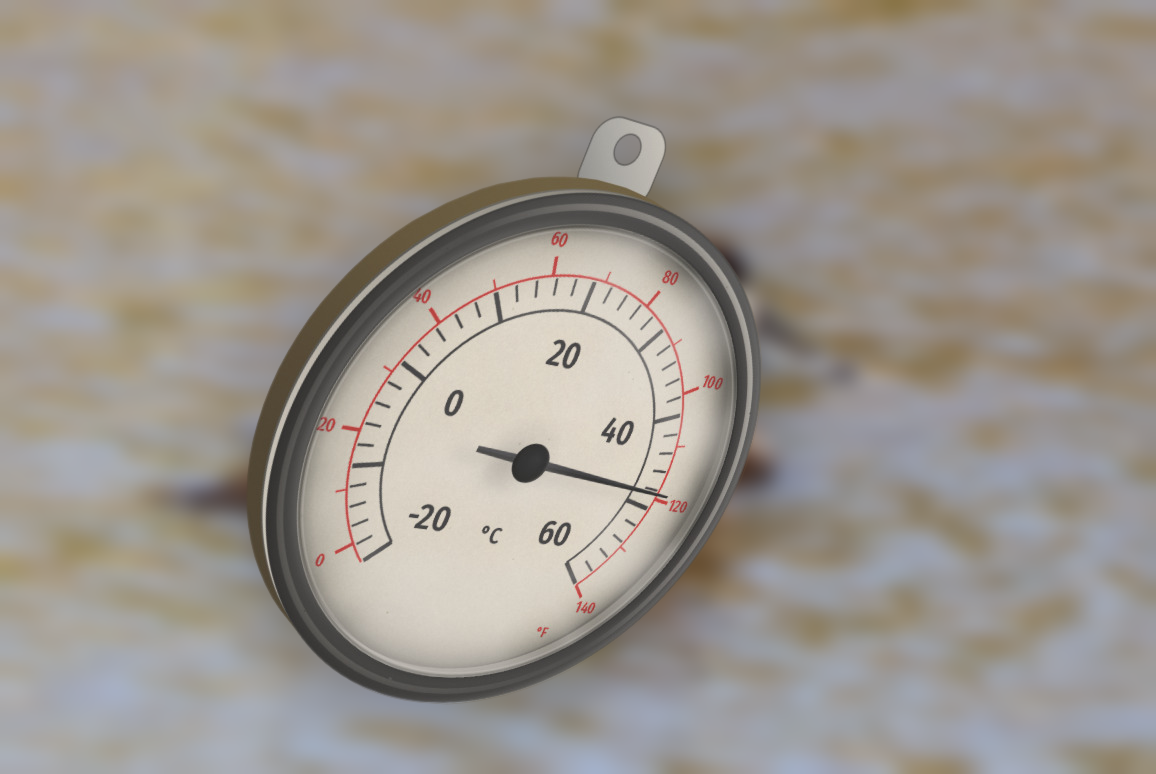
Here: 48 (°C)
